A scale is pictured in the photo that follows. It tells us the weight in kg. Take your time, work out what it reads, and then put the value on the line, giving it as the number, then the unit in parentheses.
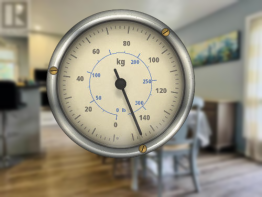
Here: 146 (kg)
